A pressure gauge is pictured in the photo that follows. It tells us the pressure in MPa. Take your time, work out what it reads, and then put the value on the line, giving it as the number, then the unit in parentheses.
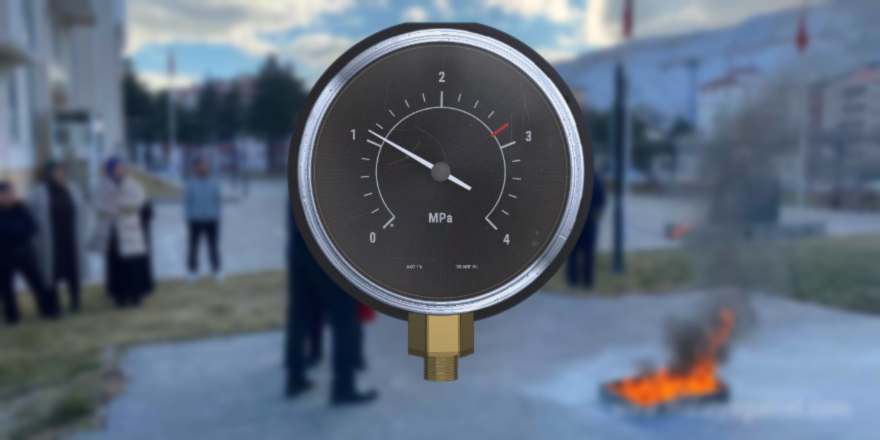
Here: 1.1 (MPa)
